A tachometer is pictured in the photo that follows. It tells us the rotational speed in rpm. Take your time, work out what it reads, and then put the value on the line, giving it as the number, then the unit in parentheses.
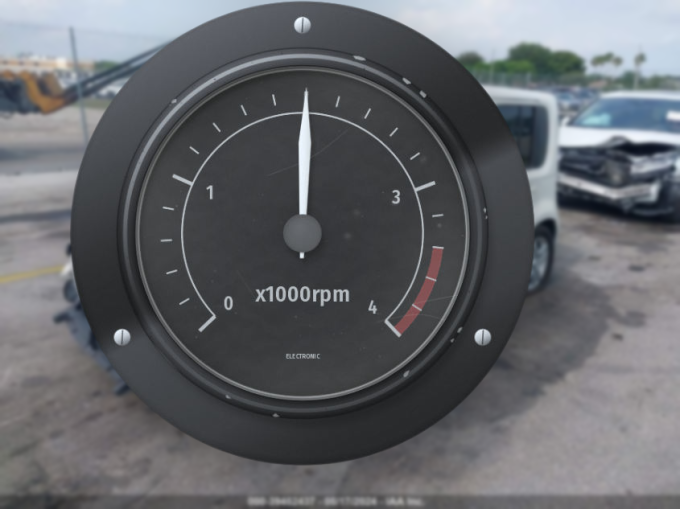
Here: 2000 (rpm)
